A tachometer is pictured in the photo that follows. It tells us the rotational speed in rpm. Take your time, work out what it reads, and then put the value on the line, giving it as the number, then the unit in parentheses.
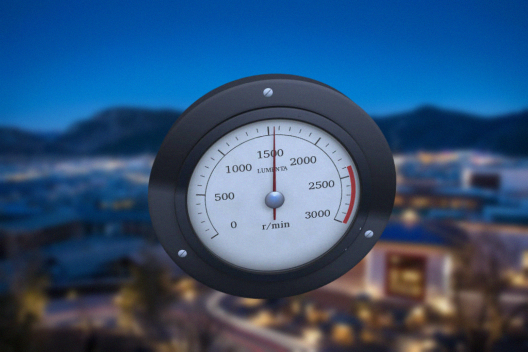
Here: 1550 (rpm)
